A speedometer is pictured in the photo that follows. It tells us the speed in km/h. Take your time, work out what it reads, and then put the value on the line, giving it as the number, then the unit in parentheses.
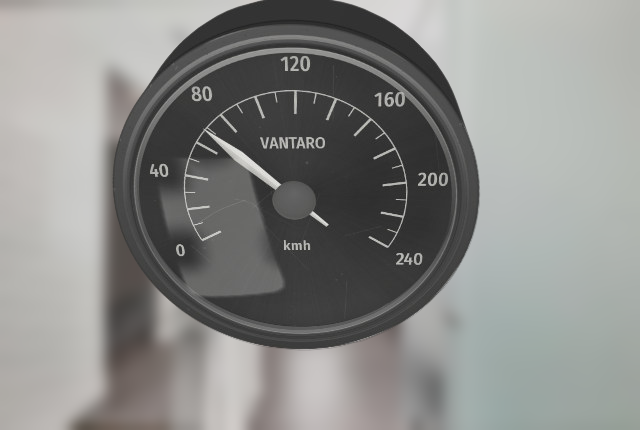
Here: 70 (km/h)
